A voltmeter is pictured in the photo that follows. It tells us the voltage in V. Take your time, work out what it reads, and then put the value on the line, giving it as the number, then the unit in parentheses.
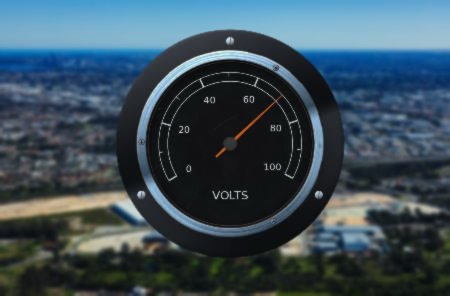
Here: 70 (V)
